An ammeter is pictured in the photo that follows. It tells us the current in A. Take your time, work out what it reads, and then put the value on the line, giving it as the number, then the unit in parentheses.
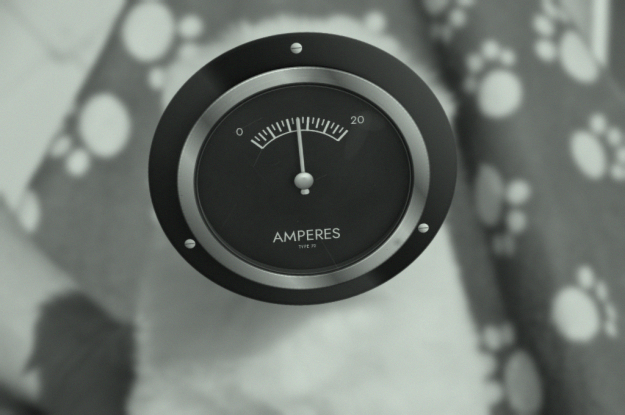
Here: 10 (A)
